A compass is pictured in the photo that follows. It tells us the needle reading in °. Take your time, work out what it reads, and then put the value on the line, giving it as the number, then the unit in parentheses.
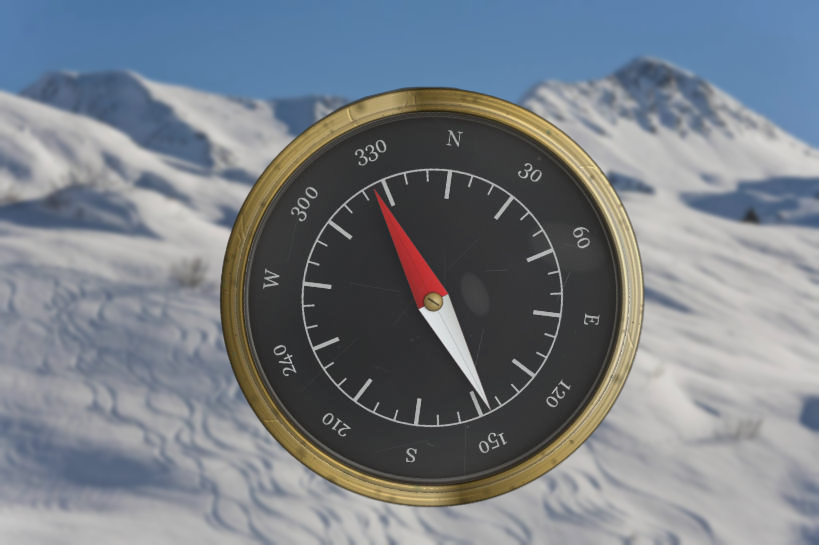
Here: 325 (°)
